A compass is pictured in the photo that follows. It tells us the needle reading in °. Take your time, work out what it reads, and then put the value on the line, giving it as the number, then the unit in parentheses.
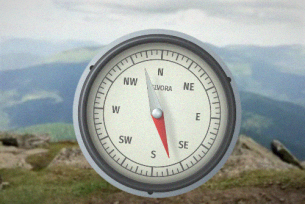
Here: 160 (°)
